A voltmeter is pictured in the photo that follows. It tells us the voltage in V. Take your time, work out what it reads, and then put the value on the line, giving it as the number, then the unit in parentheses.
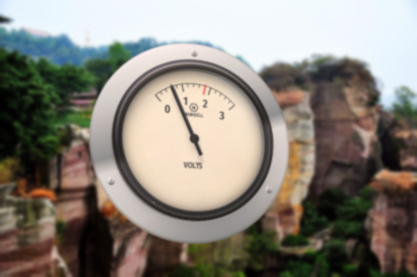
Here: 0.6 (V)
